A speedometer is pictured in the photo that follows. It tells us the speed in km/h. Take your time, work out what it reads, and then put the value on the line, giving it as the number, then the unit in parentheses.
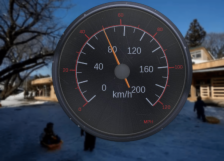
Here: 80 (km/h)
